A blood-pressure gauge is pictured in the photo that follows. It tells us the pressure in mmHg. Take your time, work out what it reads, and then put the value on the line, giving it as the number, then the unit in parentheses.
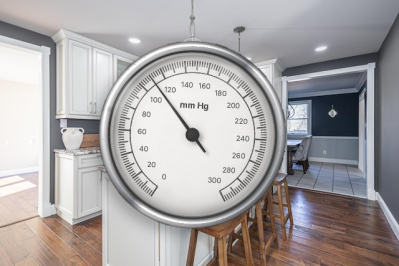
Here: 110 (mmHg)
